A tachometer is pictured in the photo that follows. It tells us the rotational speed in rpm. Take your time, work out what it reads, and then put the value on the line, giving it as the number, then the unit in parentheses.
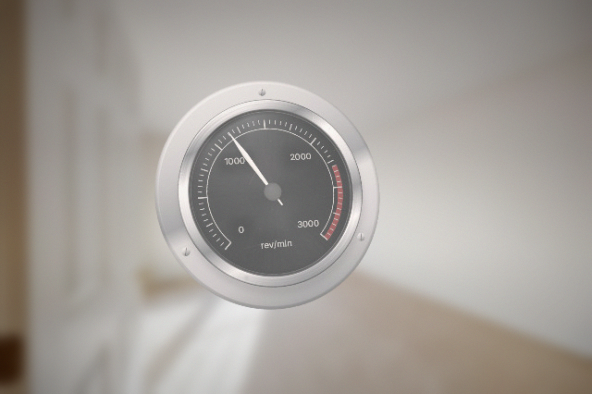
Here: 1150 (rpm)
